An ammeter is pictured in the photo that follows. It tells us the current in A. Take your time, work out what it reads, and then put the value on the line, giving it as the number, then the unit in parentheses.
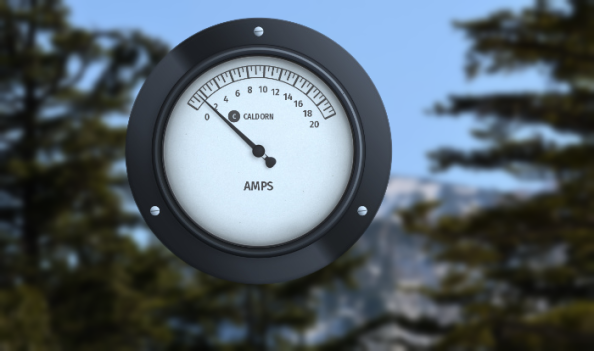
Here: 1.5 (A)
